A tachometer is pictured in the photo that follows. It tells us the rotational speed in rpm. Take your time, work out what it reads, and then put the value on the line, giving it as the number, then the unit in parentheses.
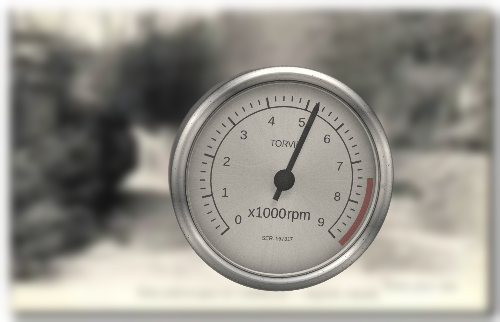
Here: 5200 (rpm)
